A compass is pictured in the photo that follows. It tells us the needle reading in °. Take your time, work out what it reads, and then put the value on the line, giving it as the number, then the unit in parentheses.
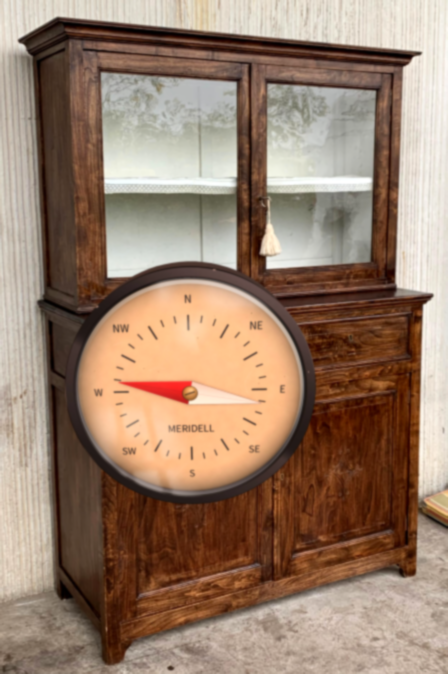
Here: 280 (°)
